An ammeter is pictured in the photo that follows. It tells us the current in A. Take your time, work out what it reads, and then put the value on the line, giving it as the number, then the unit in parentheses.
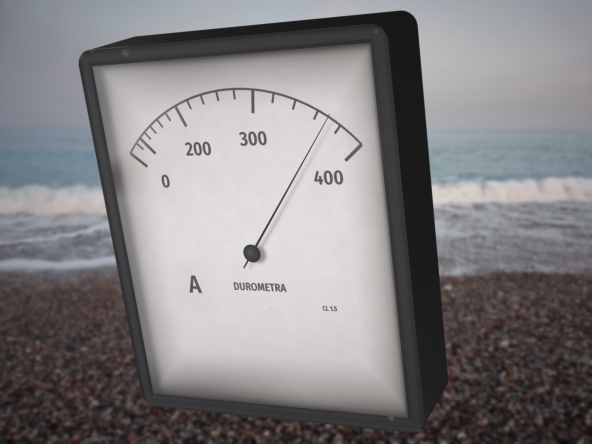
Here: 370 (A)
